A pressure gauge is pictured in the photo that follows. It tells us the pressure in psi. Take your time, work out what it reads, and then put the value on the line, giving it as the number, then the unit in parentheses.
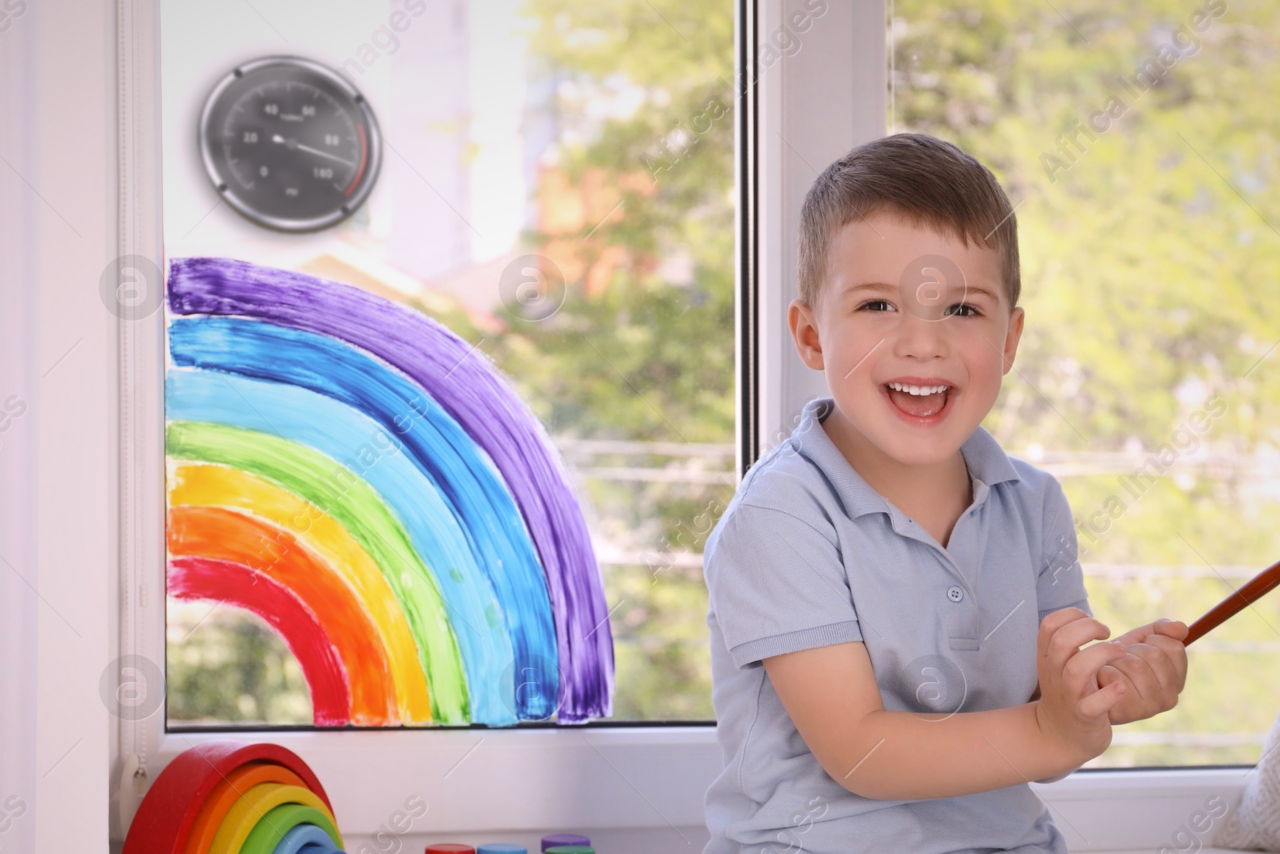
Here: 90 (psi)
